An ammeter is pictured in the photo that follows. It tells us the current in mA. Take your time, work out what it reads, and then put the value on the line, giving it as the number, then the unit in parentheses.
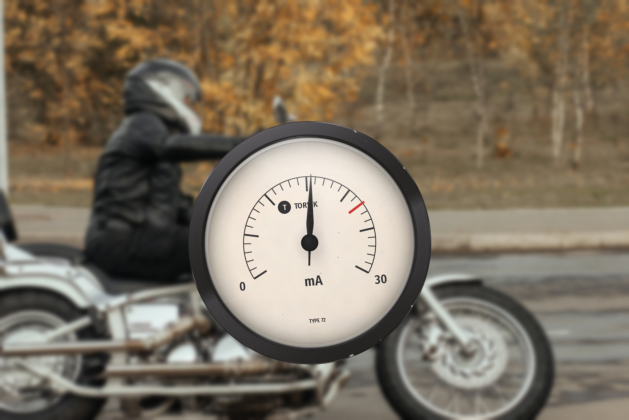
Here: 15.5 (mA)
